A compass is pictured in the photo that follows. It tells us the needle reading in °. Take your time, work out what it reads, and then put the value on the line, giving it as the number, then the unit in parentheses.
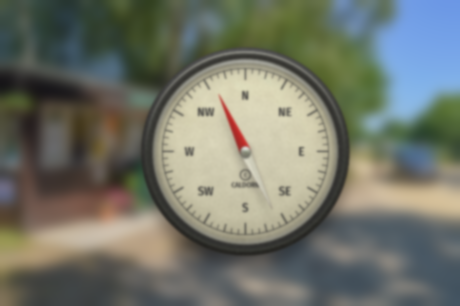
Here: 335 (°)
